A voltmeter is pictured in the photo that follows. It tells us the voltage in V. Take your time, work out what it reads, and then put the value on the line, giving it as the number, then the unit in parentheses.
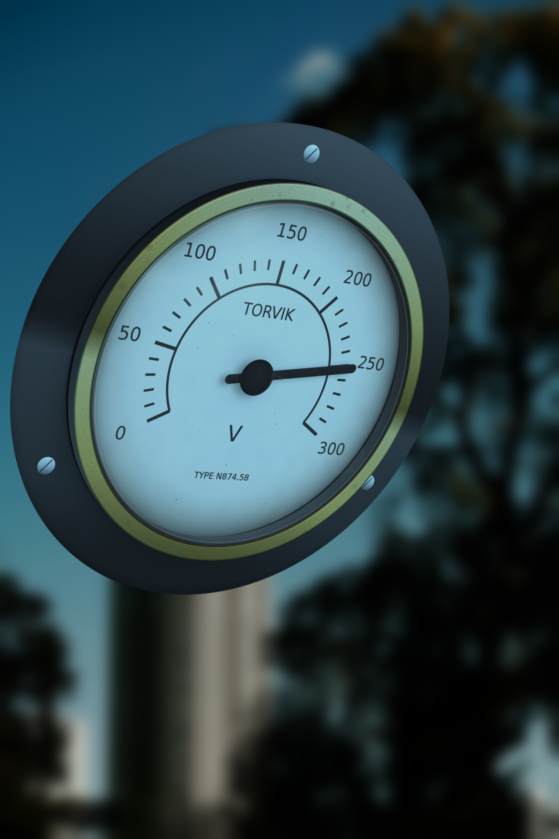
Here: 250 (V)
